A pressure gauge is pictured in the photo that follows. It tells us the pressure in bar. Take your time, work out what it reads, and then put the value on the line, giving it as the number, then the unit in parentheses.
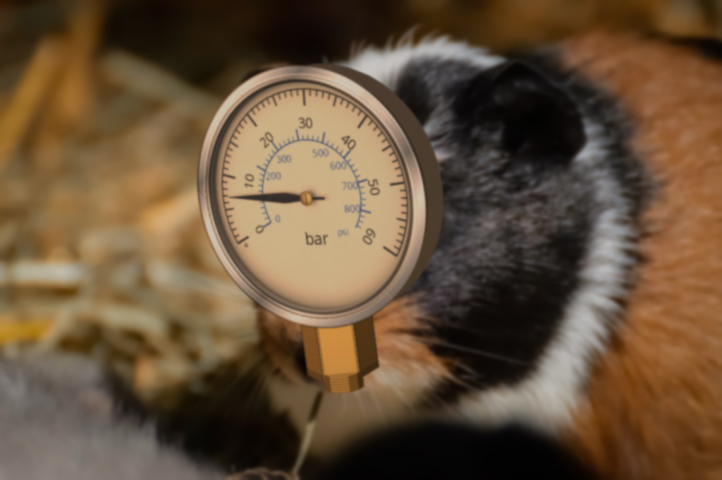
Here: 7 (bar)
